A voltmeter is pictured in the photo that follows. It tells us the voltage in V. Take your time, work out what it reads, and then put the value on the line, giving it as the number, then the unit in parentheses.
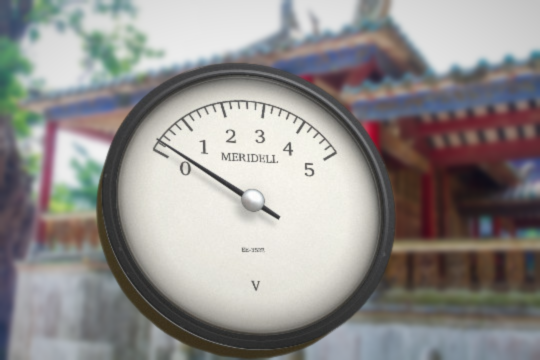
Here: 0.2 (V)
